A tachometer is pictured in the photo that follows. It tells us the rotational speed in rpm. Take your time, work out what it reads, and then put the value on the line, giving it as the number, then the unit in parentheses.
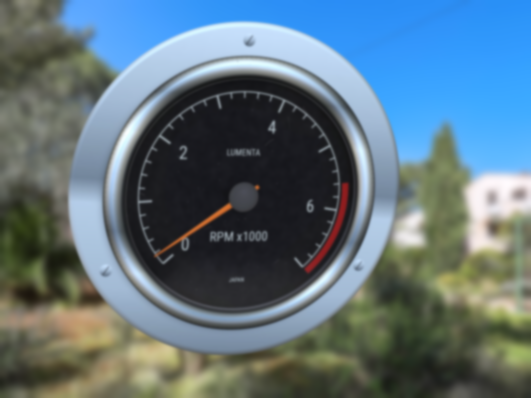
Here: 200 (rpm)
